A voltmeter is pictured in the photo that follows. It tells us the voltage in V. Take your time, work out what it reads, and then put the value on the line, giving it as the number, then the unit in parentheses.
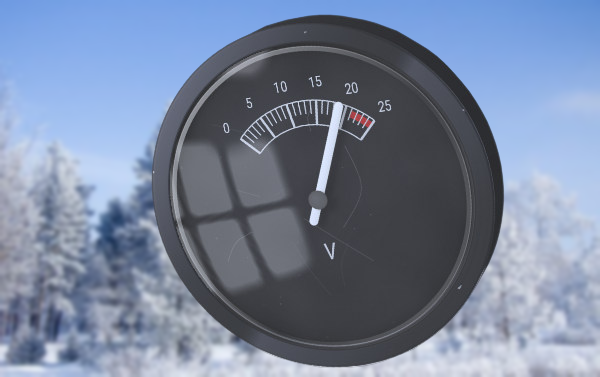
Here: 19 (V)
